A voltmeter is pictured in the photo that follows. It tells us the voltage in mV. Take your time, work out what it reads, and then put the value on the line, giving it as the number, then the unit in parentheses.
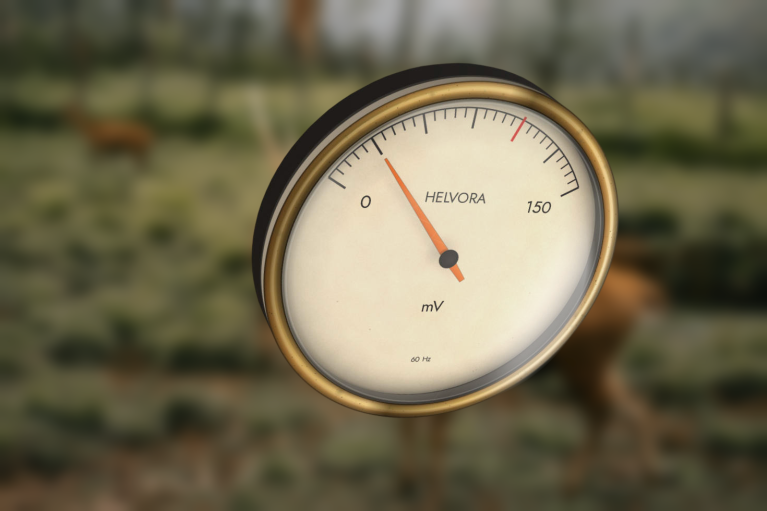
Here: 25 (mV)
